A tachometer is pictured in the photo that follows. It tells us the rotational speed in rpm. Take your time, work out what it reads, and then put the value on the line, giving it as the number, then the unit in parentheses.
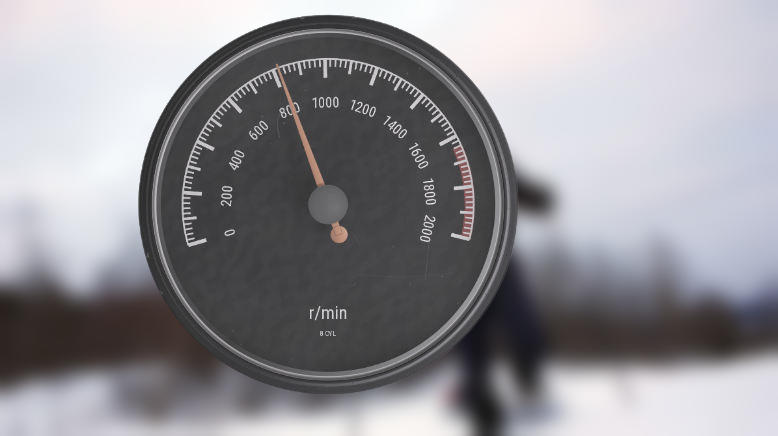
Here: 820 (rpm)
